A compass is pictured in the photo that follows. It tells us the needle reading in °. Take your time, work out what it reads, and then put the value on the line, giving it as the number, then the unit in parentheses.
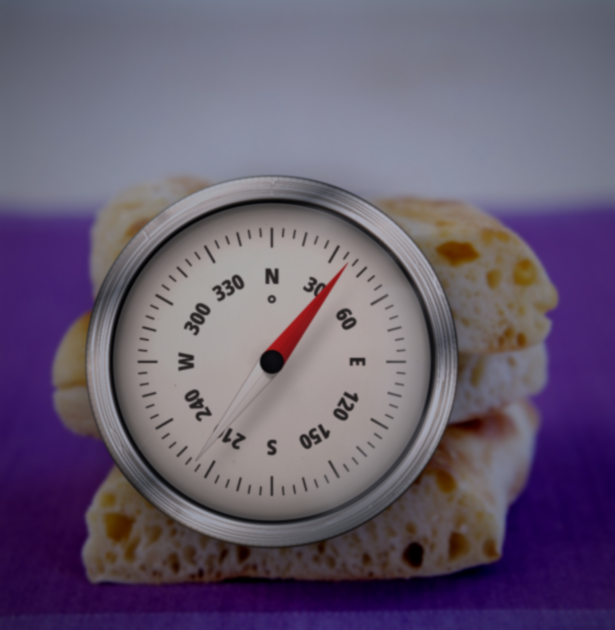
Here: 37.5 (°)
